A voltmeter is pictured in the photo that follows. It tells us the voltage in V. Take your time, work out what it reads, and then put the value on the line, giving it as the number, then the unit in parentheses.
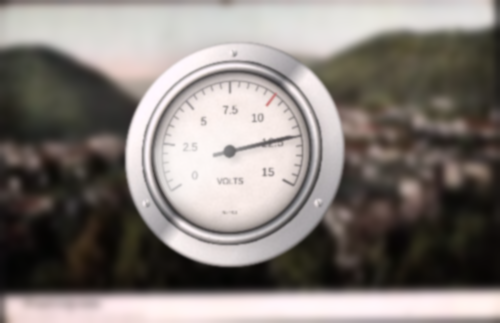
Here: 12.5 (V)
